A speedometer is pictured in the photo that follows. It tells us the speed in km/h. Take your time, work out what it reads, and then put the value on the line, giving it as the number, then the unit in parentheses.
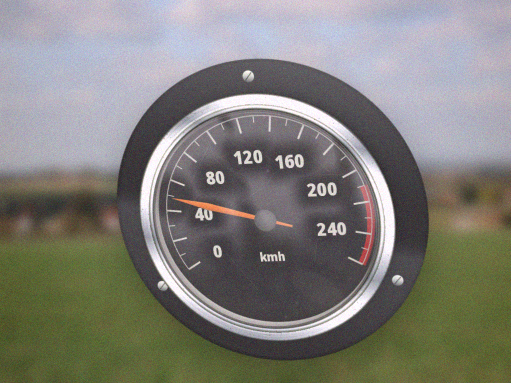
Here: 50 (km/h)
